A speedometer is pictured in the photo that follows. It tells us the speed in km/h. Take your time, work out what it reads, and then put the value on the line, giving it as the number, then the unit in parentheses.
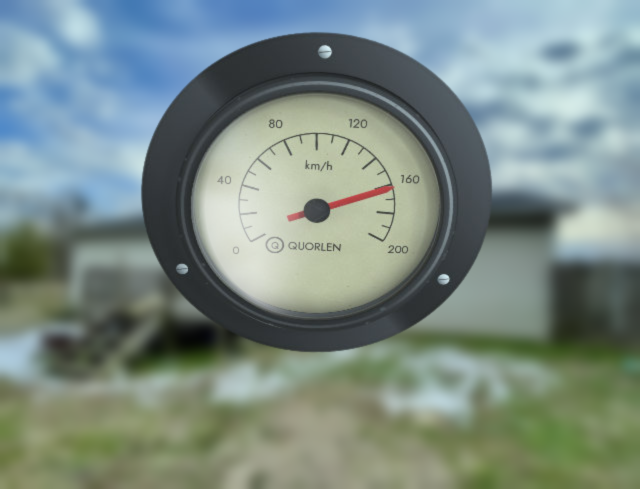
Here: 160 (km/h)
